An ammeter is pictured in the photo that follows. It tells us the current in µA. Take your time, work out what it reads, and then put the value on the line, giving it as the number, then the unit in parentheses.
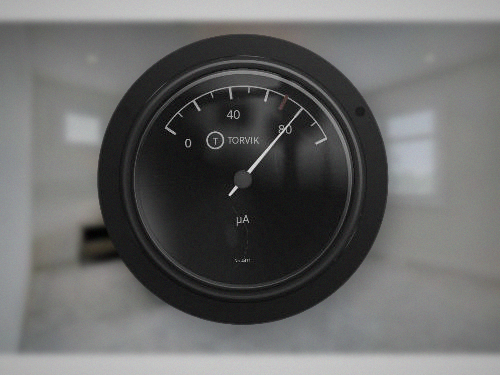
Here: 80 (µA)
